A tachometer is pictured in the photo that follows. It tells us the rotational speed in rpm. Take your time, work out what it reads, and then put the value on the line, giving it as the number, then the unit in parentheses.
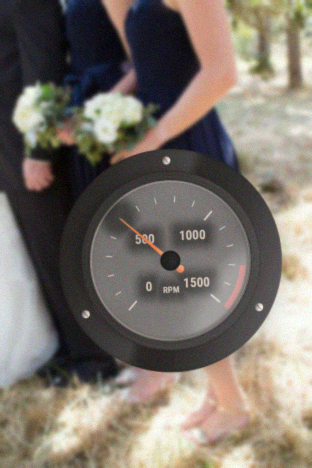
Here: 500 (rpm)
